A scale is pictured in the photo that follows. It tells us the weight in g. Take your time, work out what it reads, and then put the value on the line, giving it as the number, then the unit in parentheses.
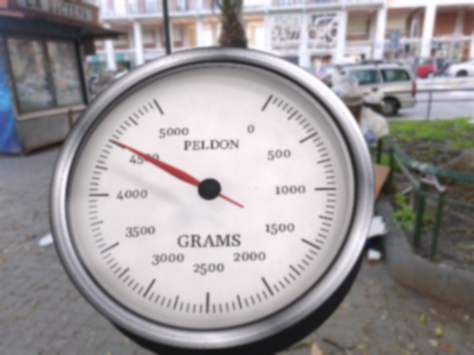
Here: 4500 (g)
